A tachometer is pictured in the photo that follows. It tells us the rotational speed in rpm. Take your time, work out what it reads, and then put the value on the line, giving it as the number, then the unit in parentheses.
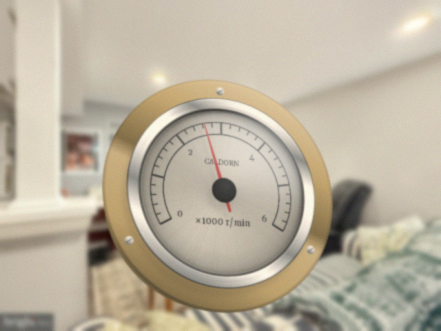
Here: 2600 (rpm)
